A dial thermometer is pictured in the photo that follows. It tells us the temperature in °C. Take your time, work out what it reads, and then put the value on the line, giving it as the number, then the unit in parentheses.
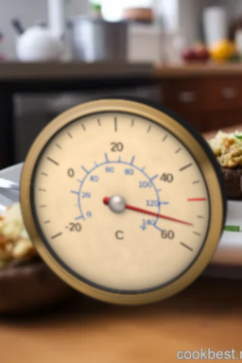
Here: 54 (°C)
